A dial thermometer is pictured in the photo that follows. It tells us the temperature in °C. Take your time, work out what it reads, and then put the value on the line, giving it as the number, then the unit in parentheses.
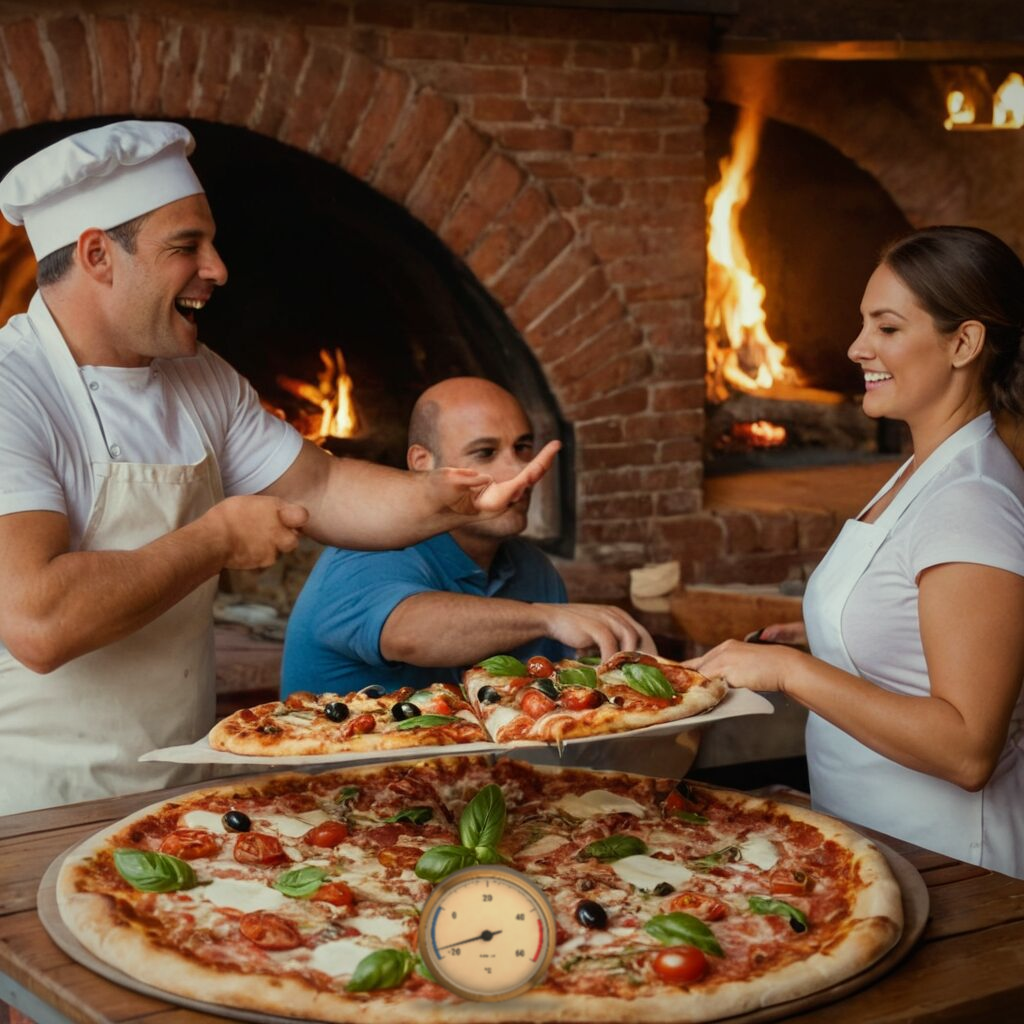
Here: -16 (°C)
